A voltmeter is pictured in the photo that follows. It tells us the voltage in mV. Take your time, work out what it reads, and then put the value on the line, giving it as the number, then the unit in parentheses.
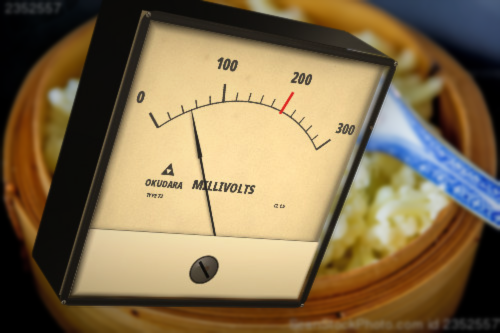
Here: 50 (mV)
